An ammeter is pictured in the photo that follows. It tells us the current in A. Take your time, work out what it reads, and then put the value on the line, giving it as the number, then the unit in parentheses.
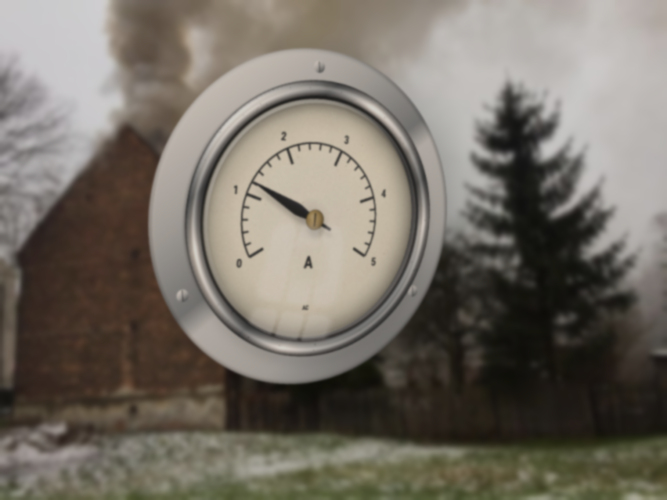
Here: 1.2 (A)
